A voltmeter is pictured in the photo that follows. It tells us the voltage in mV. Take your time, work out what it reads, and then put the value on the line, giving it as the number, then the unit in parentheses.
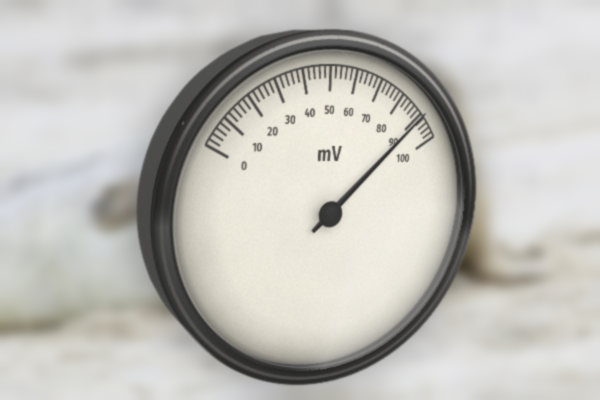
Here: 90 (mV)
